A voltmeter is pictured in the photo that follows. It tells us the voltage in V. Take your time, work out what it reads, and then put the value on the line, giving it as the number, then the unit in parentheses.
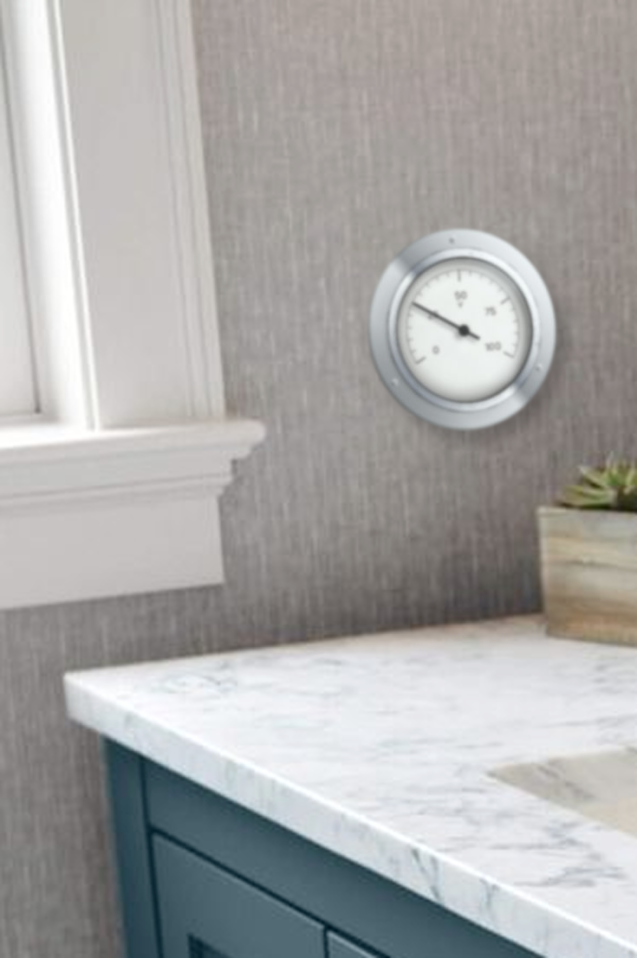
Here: 25 (V)
